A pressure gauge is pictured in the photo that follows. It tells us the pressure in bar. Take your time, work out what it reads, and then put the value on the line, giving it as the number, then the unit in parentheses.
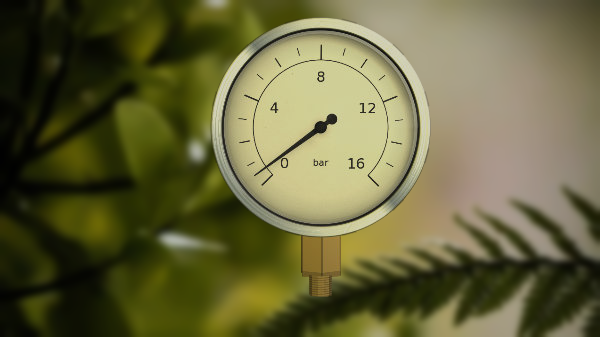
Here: 0.5 (bar)
